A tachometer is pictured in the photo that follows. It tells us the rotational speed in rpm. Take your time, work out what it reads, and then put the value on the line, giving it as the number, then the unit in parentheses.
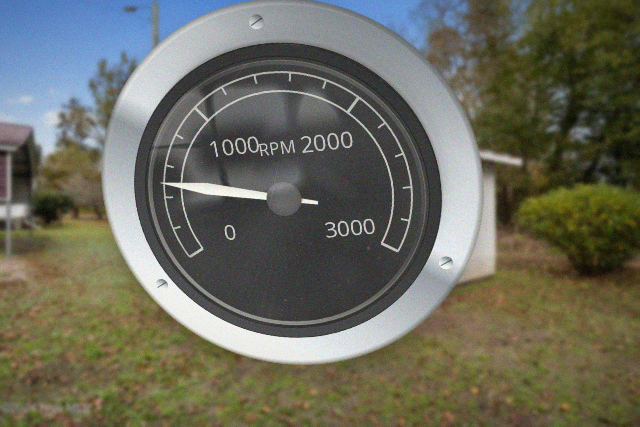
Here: 500 (rpm)
